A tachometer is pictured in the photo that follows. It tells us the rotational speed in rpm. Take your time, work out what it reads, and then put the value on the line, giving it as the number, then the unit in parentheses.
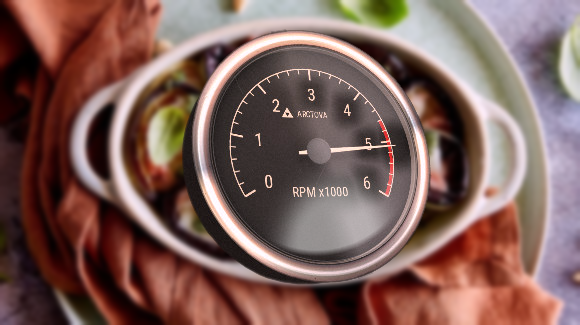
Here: 5100 (rpm)
